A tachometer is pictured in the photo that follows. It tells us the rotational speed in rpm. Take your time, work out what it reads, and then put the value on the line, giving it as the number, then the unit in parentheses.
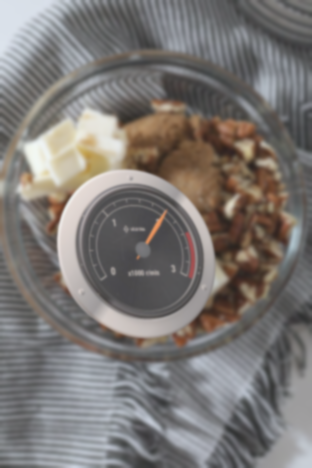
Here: 2000 (rpm)
